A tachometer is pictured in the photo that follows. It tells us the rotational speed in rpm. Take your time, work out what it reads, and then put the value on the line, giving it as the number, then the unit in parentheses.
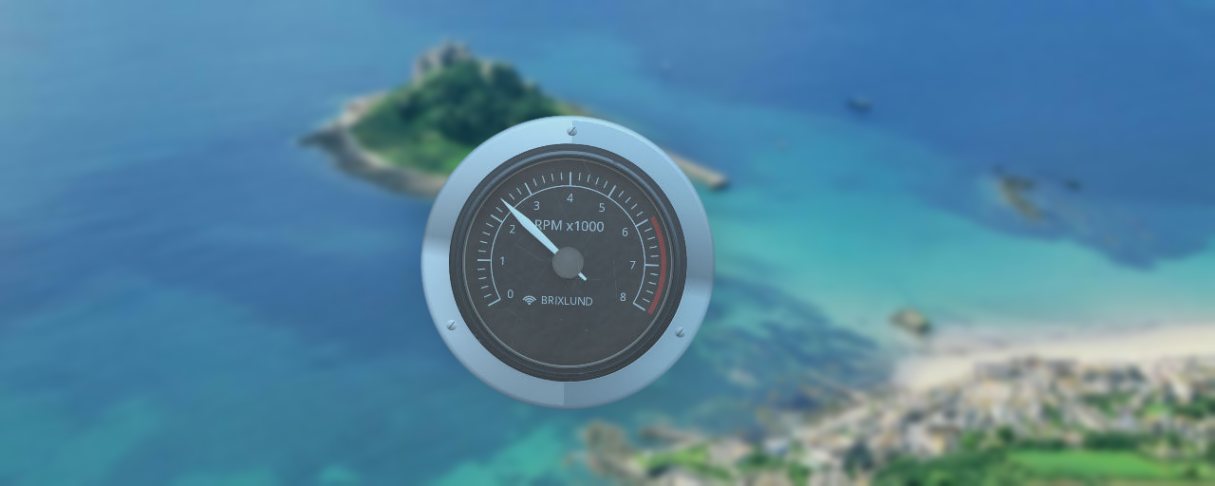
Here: 2400 (rpm)
